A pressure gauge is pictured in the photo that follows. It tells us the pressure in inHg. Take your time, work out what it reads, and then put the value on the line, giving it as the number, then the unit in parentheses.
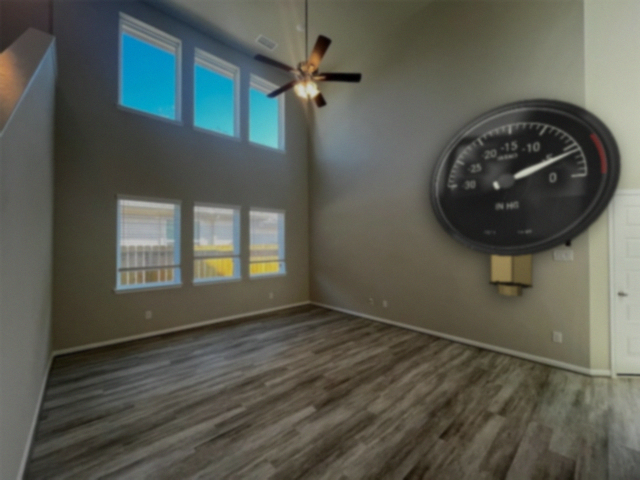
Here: -4 (inHg)
